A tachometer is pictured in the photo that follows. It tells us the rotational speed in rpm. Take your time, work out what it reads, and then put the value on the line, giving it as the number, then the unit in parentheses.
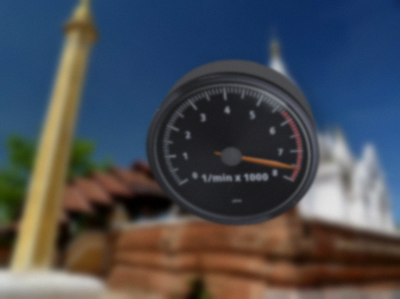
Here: 7500 (rpm)
